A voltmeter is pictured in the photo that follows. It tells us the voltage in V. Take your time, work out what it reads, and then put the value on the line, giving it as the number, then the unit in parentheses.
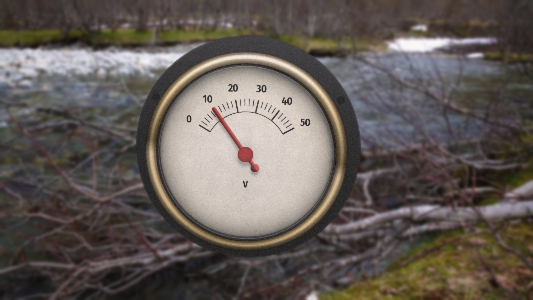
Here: 10 (V)
